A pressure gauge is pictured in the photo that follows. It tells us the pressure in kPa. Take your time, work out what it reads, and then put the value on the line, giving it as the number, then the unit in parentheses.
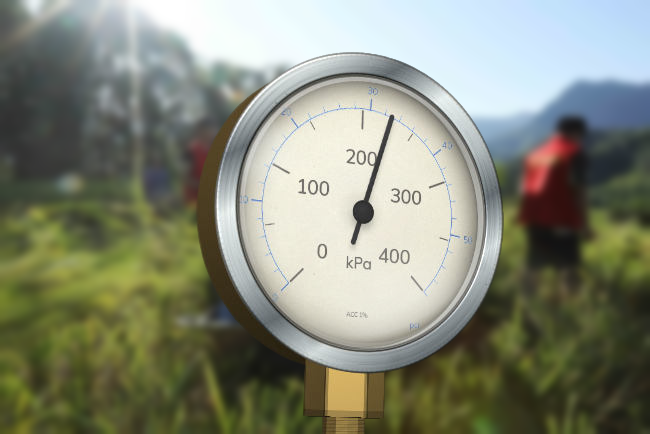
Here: 225 (kPa)
